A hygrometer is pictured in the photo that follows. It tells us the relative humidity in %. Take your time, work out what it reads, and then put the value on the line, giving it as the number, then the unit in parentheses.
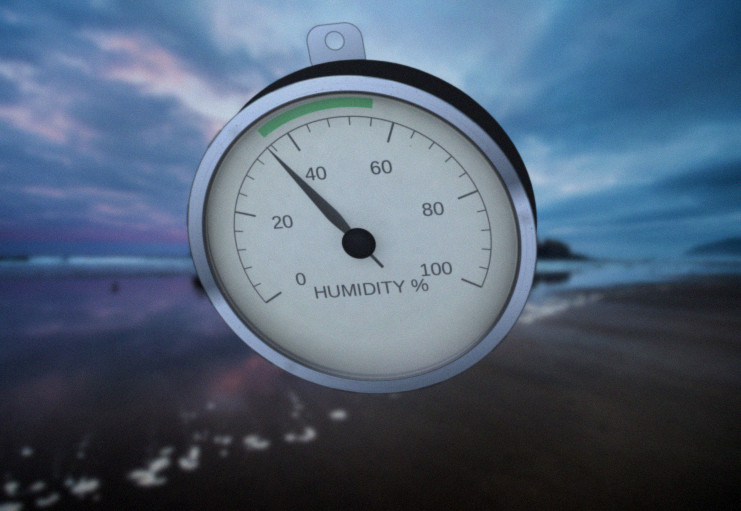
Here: 36 (%)
